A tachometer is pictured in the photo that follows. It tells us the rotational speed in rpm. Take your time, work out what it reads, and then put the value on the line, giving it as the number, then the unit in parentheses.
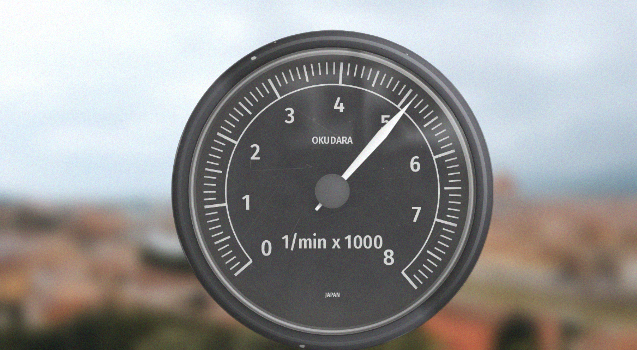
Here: 5100 (rpm)
